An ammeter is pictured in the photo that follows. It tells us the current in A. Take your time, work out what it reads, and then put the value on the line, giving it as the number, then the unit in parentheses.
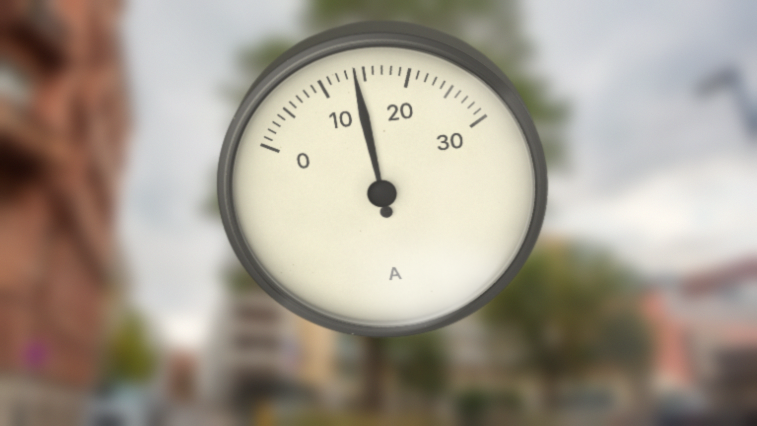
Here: 14 (A)
